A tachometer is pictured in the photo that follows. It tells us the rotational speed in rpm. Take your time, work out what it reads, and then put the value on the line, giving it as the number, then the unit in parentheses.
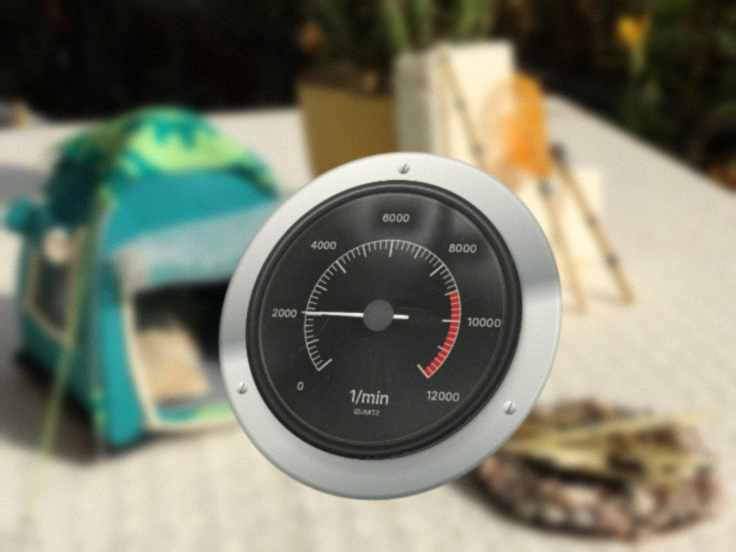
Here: 2000 (rpm)
